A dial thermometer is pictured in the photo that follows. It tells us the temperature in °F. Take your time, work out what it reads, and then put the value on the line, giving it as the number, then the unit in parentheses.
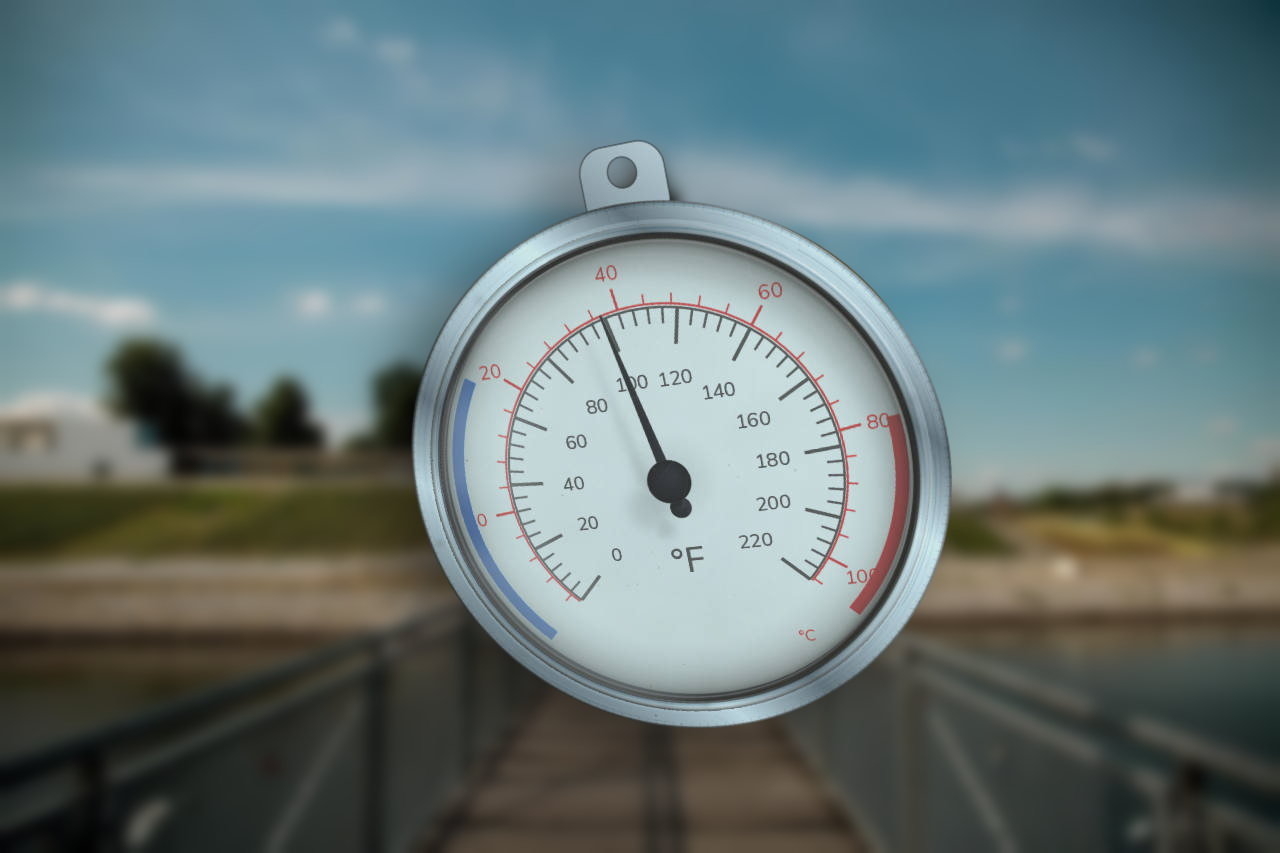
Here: 100 (°F)
